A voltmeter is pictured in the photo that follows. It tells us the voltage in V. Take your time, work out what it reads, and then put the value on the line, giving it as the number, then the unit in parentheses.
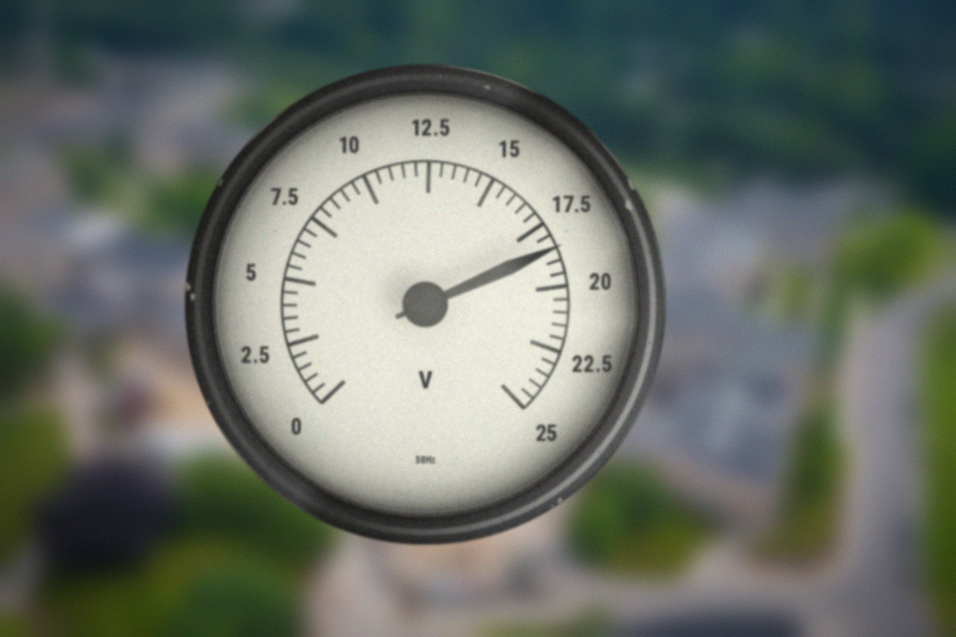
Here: 18.5 (V)
